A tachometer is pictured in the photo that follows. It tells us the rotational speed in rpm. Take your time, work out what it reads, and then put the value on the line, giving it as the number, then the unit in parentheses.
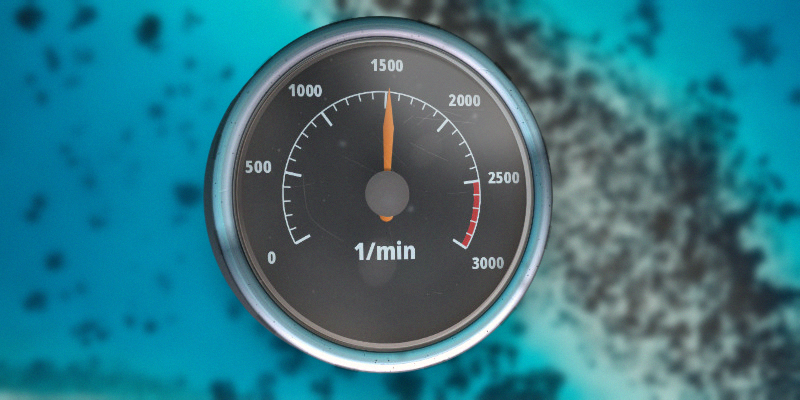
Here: 1500 (rpm)
